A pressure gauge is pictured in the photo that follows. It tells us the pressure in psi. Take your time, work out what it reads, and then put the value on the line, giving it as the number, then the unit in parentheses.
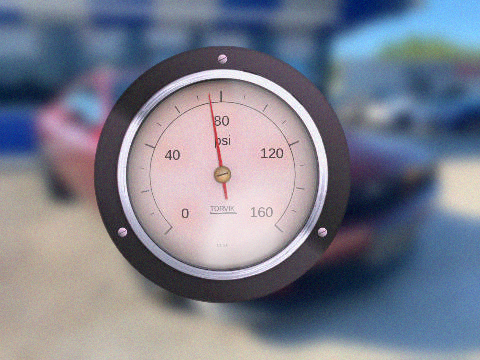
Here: 75 (psi)
